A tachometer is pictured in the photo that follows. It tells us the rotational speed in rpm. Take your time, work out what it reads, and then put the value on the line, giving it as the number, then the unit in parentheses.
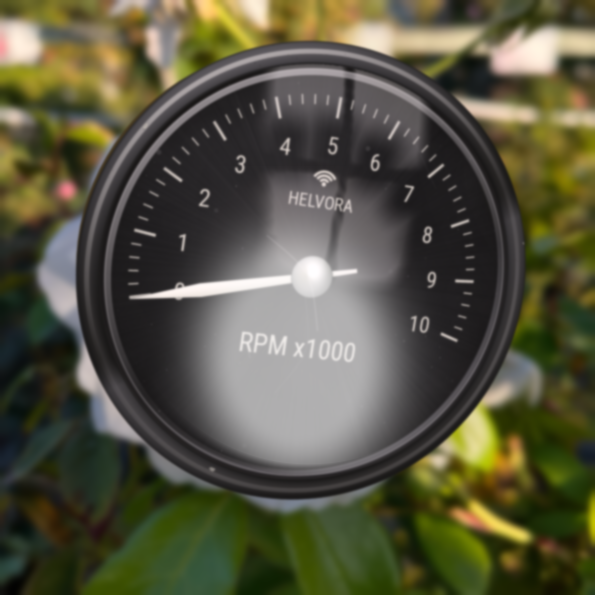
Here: 0 (rpm)
